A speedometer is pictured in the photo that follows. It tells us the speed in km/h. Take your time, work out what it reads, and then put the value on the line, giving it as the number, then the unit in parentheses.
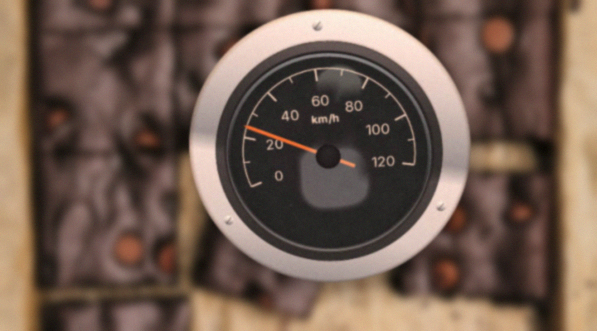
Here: 25 (km/h)
